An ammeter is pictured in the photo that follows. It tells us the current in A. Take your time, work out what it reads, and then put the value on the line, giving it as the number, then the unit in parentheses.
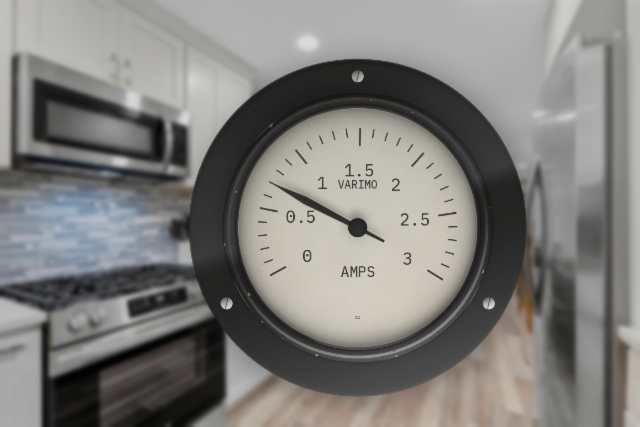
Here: 0.7 (A)
